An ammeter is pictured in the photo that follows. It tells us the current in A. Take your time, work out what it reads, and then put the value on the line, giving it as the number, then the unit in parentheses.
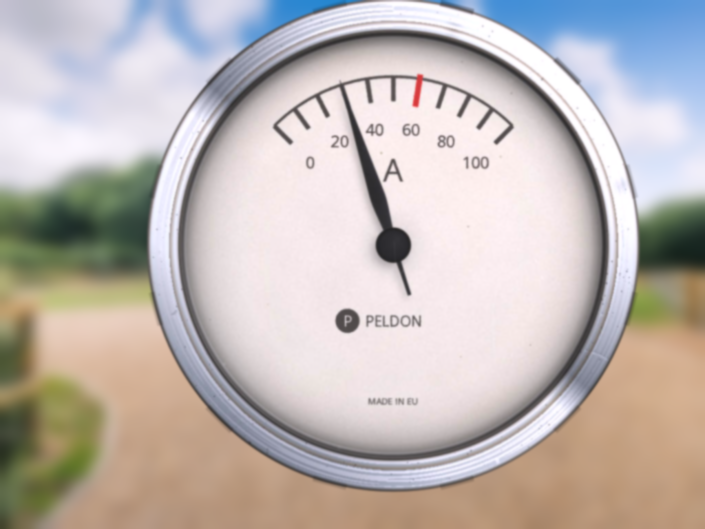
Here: 30 (A)
